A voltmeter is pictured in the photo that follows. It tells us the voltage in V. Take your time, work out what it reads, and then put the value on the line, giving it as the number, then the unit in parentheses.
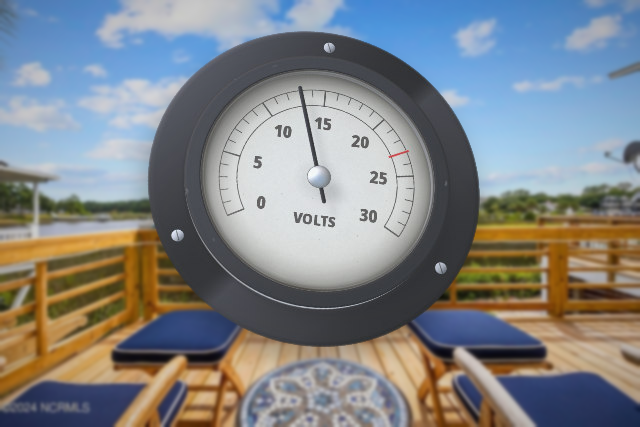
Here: 13 (V)
